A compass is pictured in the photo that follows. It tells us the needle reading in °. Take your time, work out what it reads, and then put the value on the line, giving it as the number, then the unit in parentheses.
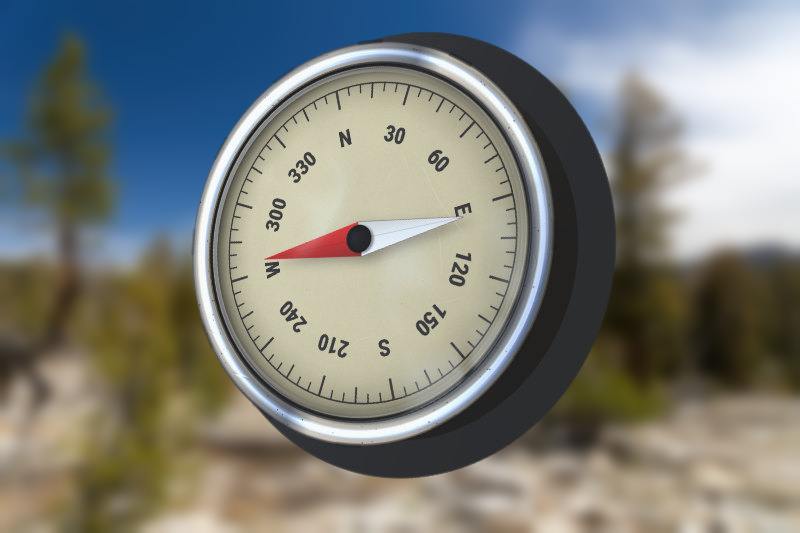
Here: 275 (°)
